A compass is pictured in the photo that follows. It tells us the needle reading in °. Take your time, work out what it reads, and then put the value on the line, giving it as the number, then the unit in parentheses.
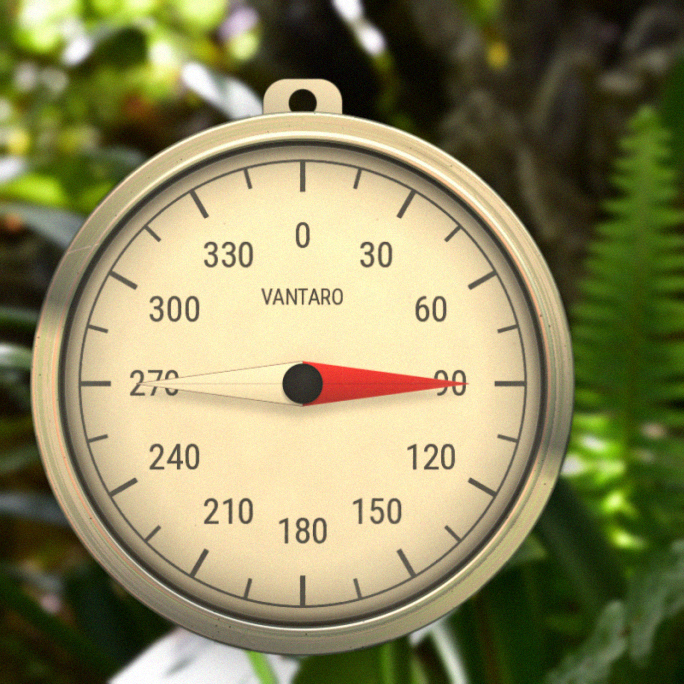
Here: 90 (°)
